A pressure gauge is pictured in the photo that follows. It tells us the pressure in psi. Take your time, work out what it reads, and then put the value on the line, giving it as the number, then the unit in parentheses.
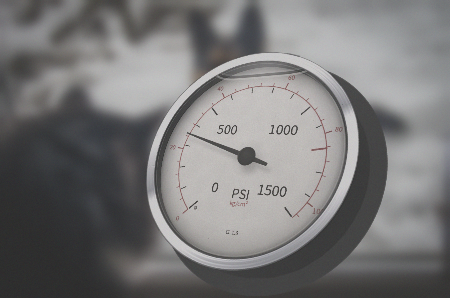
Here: 350 (psi)
